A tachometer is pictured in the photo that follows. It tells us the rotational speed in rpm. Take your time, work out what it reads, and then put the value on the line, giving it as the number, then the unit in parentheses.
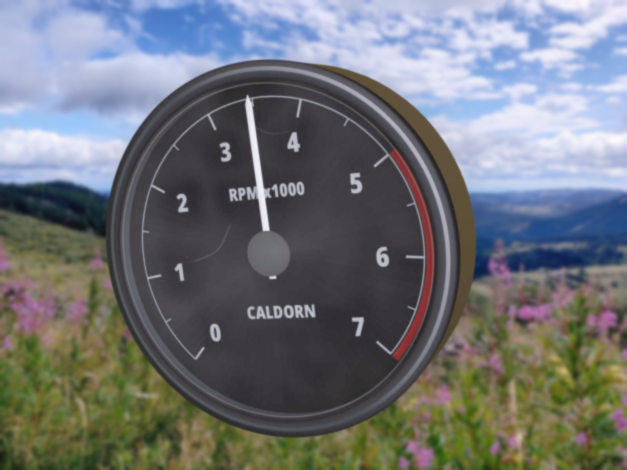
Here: 3500 (rpm)
